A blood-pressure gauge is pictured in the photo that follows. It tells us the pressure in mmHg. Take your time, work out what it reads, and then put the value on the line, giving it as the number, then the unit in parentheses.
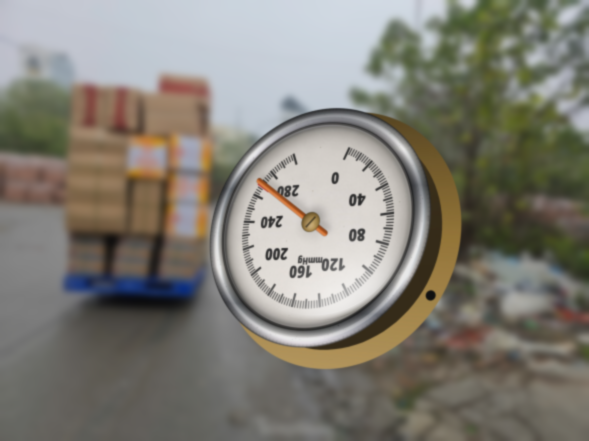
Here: 270 (mmHg)
